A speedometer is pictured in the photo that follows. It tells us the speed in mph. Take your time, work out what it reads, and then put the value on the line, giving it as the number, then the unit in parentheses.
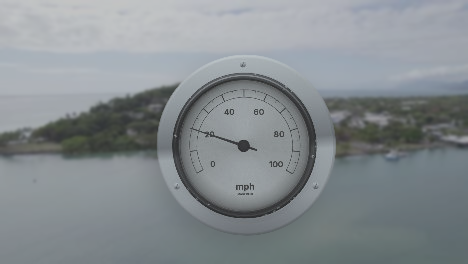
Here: 20 (mph)
